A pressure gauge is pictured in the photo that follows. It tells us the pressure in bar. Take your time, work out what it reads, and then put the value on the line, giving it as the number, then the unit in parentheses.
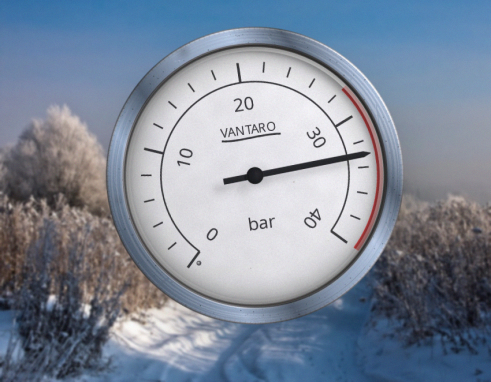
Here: 33 (bar)
